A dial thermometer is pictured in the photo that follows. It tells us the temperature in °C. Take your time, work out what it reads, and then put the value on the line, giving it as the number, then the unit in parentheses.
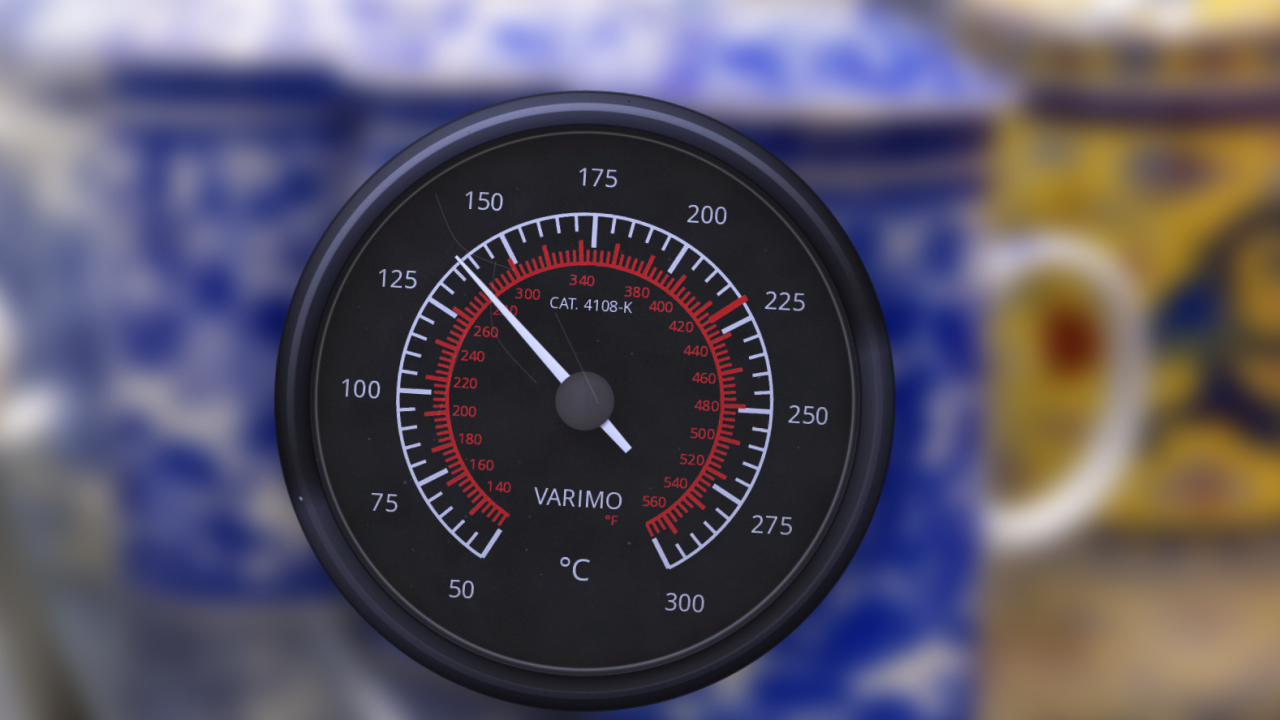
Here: 137.5 (°C)
